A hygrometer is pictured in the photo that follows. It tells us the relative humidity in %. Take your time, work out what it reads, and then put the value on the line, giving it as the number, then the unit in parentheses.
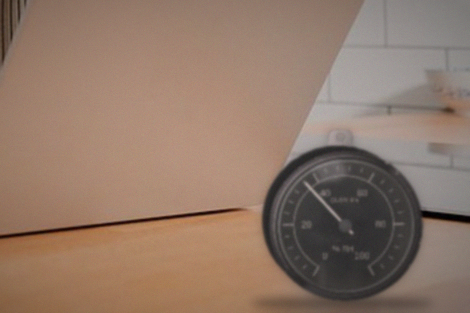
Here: 36 (%)
